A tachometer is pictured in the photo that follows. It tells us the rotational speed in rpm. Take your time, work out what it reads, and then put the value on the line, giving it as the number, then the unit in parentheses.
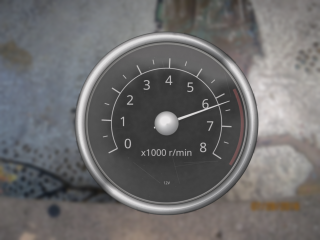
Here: 6250 (rpm)
